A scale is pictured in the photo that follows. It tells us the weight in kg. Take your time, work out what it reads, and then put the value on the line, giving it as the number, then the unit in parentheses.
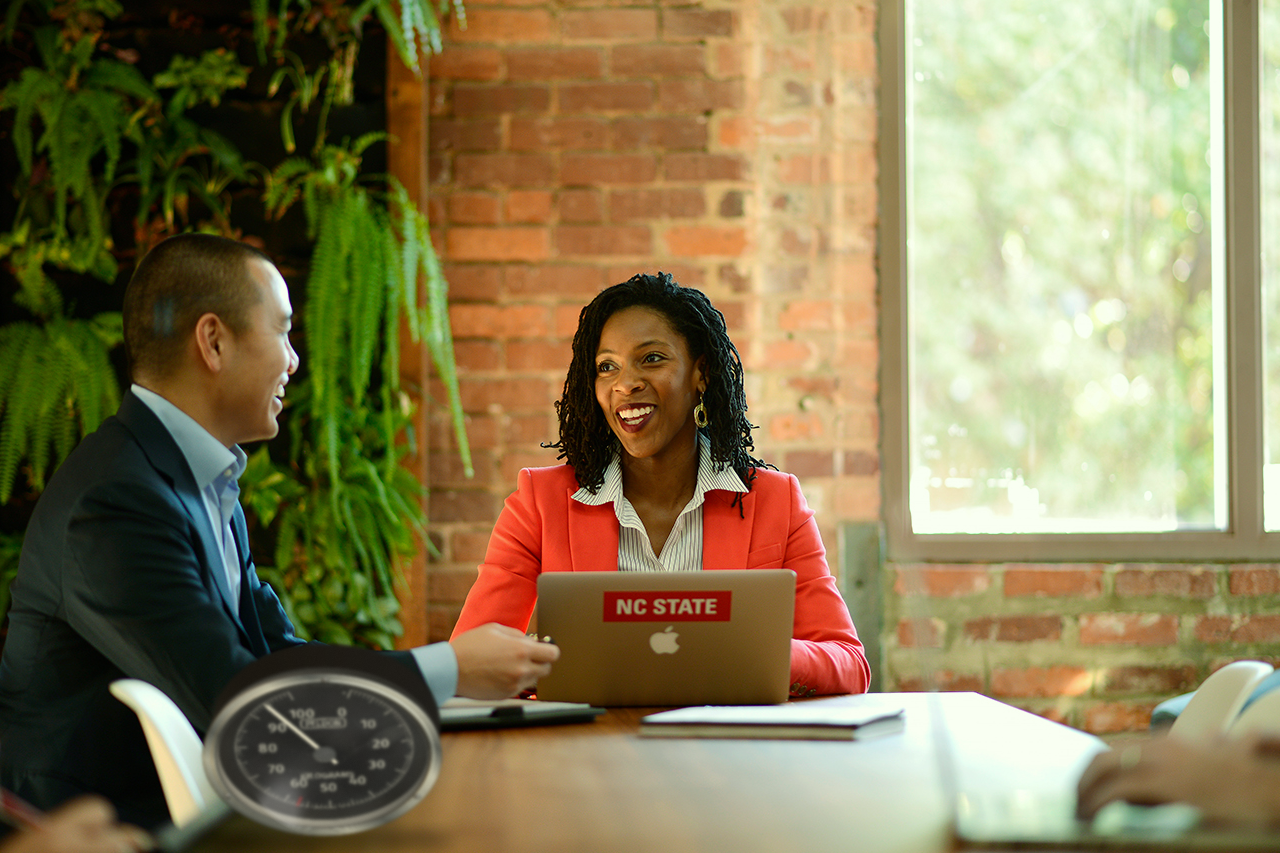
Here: 95 (kg)
